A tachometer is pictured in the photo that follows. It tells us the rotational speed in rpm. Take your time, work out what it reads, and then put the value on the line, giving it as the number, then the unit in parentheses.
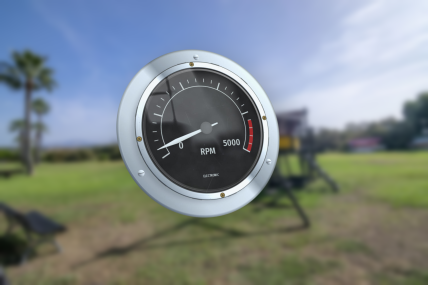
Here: 200 (rpm)
